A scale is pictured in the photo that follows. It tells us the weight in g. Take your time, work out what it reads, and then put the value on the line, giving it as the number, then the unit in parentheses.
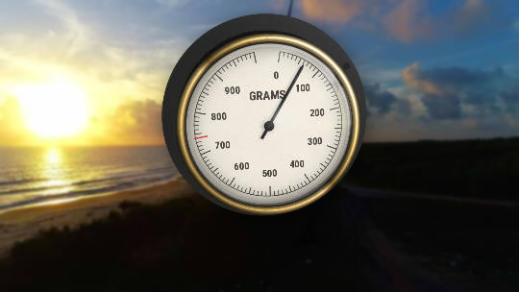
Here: 60 (g)
